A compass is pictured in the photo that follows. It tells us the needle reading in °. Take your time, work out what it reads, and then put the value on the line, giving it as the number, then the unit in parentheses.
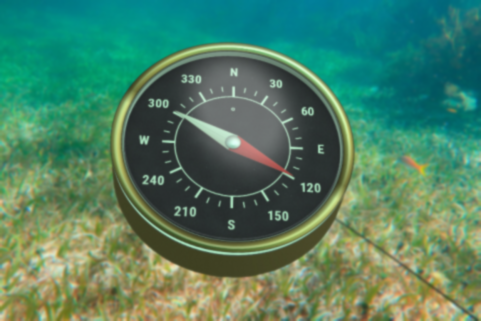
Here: 120 (°)
